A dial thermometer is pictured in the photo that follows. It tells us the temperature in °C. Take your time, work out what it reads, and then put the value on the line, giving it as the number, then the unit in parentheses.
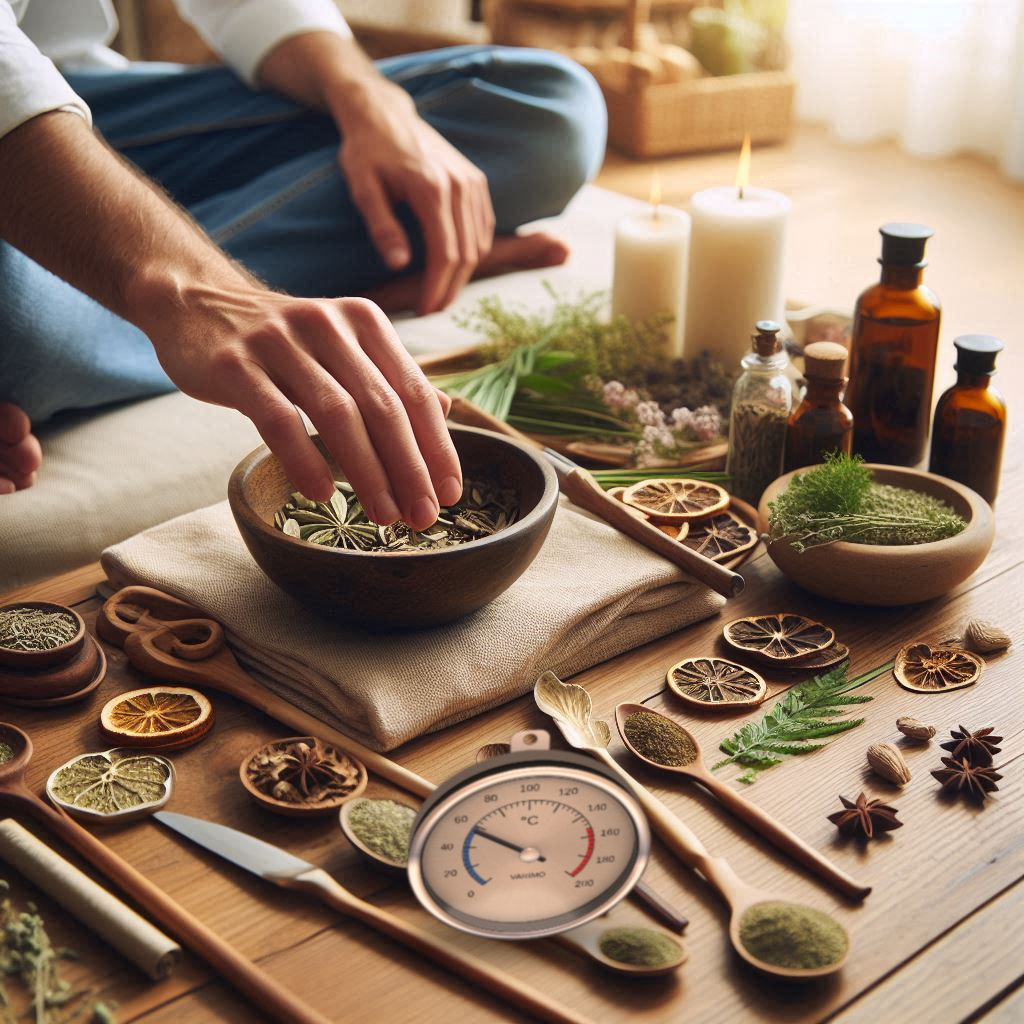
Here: 60 (°C)
